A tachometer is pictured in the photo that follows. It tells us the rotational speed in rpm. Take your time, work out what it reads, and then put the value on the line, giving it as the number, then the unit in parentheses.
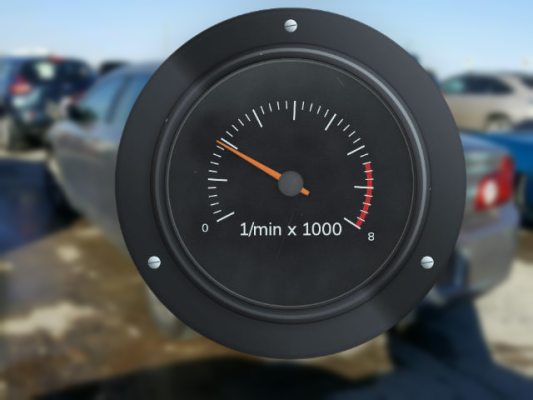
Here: 1900 (rpm)
